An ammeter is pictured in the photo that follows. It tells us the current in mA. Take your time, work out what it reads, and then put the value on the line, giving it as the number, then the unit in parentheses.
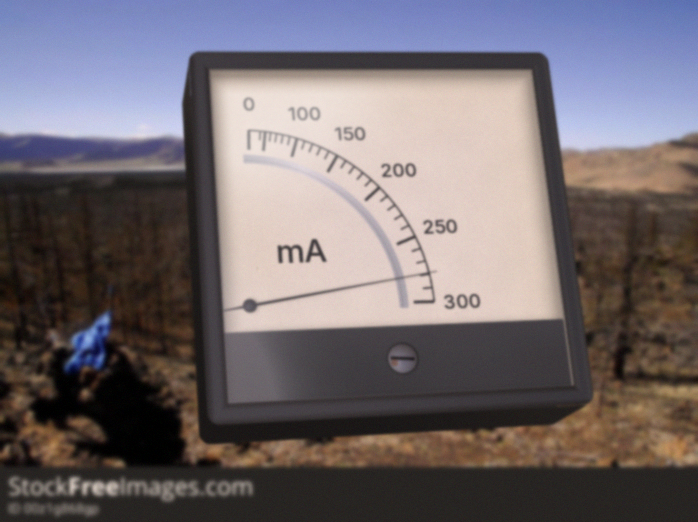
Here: 280 (mA)
